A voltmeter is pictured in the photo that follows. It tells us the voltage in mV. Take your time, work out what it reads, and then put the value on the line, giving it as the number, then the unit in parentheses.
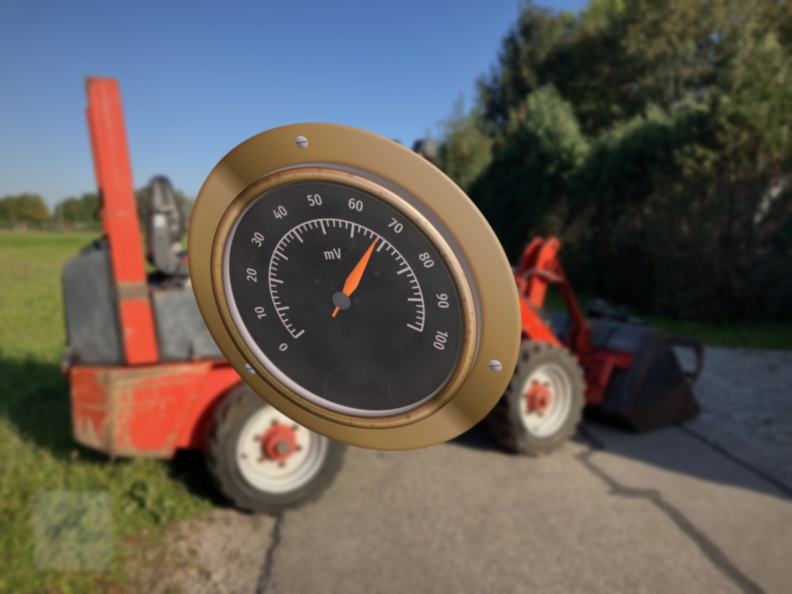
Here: 68 (mV)
